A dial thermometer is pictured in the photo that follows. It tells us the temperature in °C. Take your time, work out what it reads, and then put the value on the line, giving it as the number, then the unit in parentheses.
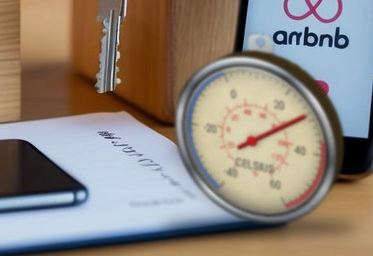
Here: 28 (°C)
